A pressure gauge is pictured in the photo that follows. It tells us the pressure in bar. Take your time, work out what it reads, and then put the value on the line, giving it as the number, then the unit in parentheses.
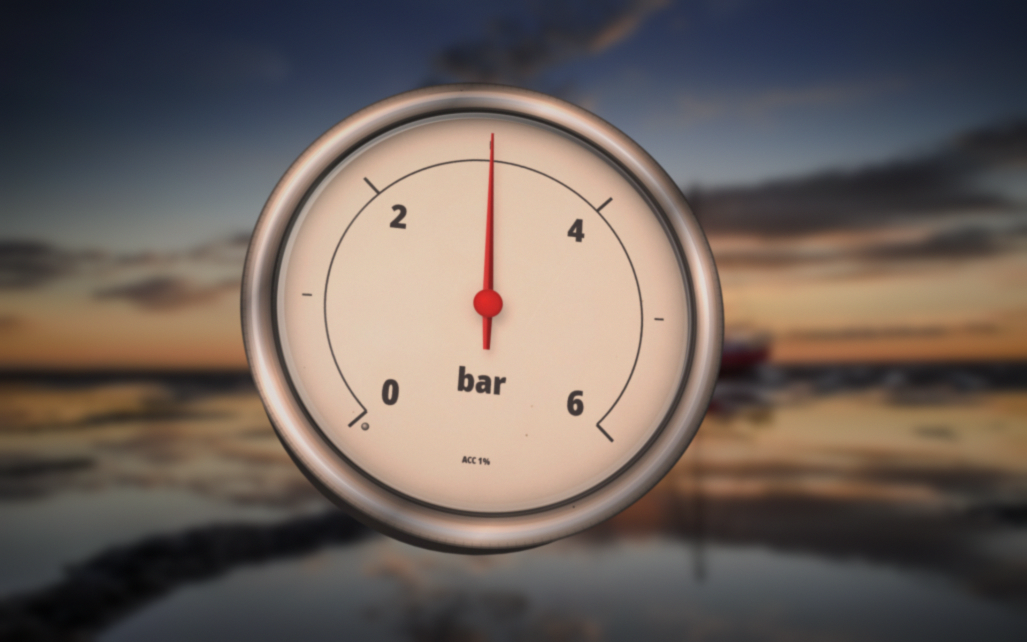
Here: 3 (bar)
